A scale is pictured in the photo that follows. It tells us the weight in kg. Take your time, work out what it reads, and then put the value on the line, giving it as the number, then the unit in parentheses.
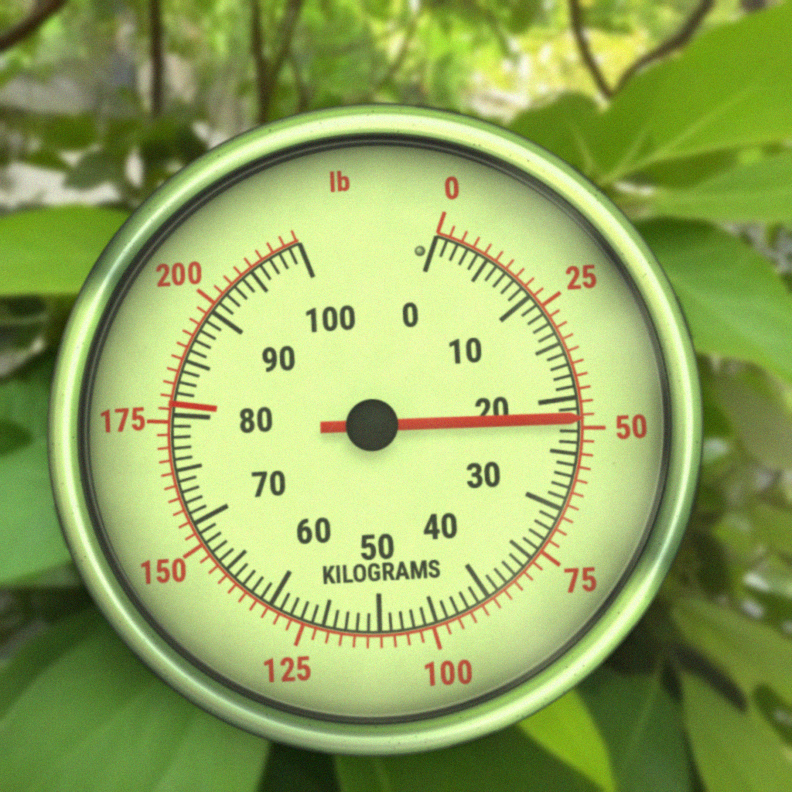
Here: 22 (kg)
